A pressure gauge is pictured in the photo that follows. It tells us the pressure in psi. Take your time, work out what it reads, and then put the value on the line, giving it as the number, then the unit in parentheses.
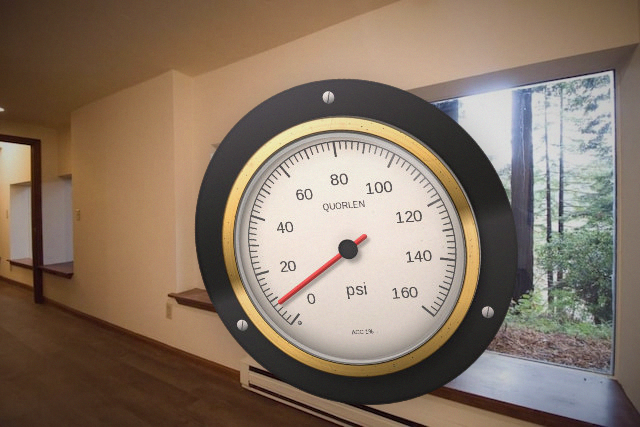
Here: 8 (psi)
